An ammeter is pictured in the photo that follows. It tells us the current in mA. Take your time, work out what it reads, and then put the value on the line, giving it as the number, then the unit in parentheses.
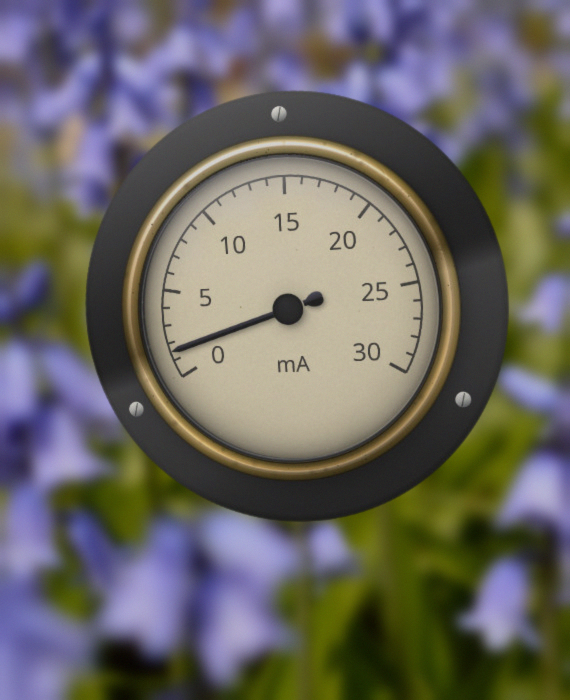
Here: 1.5 (mA)
